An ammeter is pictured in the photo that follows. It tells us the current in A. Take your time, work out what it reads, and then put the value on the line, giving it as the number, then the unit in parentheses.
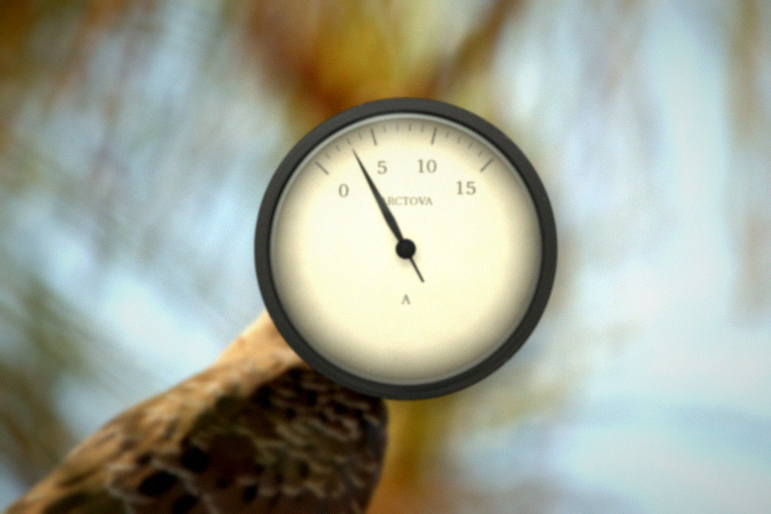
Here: 3 (A)
